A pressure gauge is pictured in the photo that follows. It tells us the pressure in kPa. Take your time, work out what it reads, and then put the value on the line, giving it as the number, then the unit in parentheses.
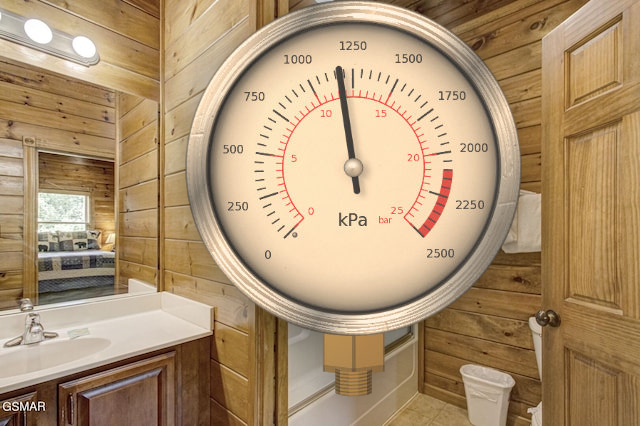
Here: 1175 (kPa)
